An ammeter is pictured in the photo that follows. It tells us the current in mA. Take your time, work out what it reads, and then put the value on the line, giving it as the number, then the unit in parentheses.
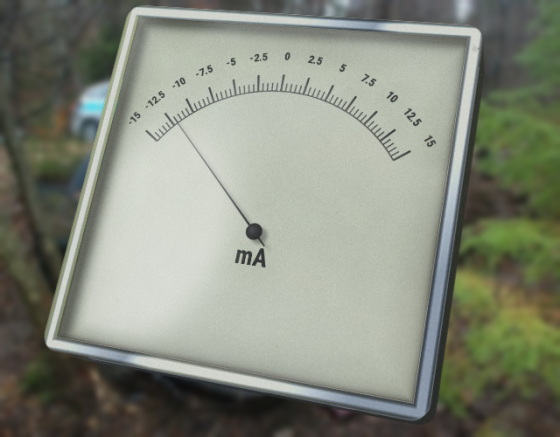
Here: -12 (mA)
